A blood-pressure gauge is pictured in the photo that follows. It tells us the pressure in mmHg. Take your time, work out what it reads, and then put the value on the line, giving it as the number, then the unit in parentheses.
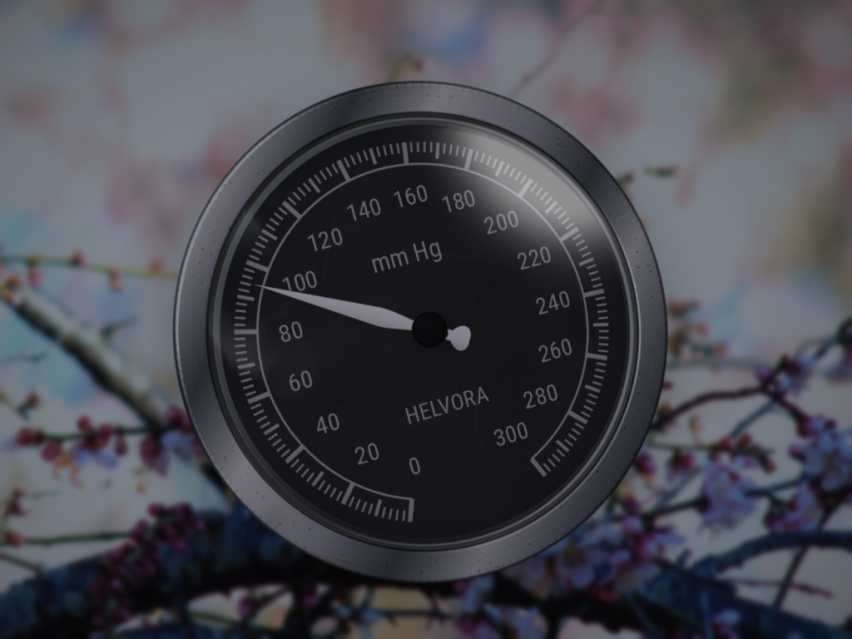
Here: 94 (mmHg)
